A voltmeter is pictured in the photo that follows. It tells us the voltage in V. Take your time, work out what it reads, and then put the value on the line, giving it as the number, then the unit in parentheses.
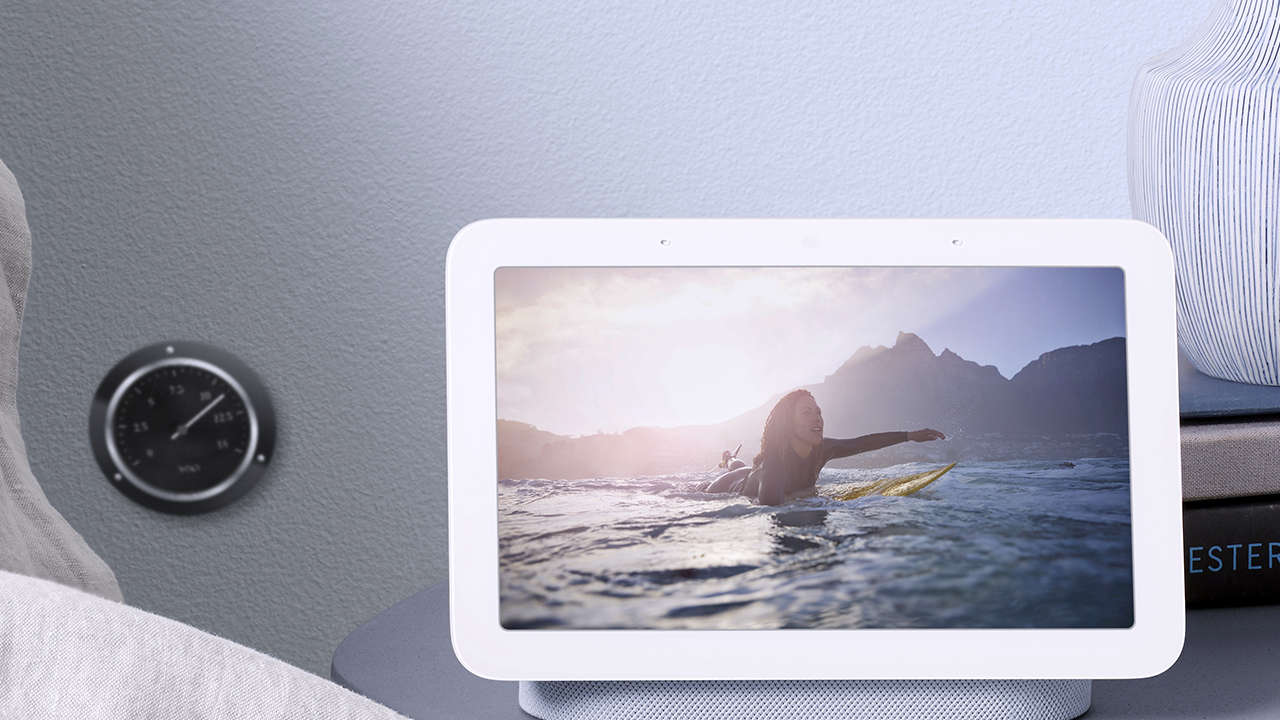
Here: 11 (V)
